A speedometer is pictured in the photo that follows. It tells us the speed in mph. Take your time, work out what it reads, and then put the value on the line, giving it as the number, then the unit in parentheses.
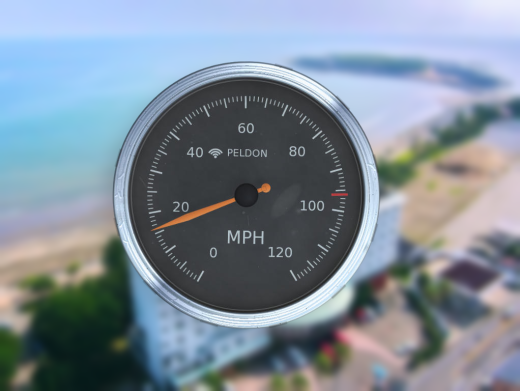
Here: 16 (mph)
